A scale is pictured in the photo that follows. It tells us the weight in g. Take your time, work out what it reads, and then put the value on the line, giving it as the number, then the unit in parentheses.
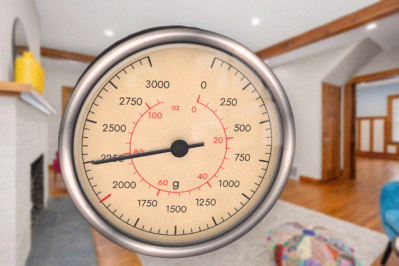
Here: 2250 (g)
